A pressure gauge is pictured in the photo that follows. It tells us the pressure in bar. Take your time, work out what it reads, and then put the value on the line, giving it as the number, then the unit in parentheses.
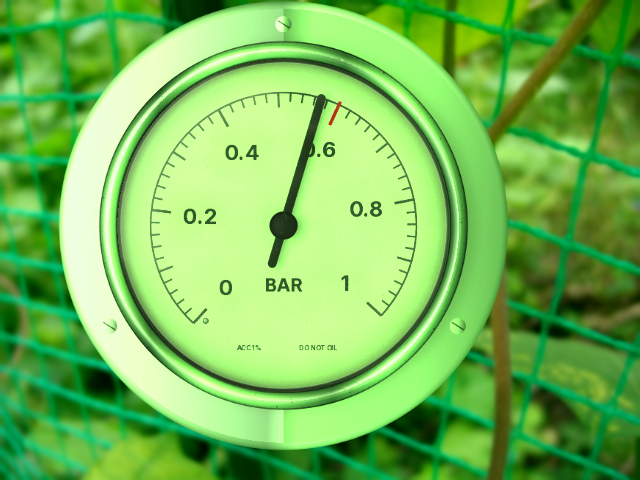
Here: 0.57 (bar)
